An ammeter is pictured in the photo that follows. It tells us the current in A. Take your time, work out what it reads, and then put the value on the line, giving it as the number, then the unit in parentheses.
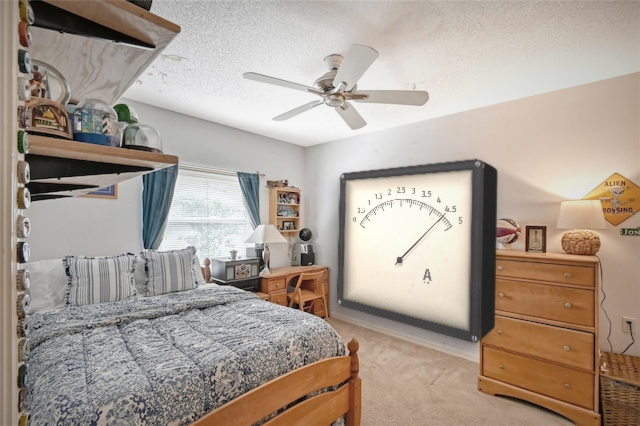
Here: 4.5 (A)
